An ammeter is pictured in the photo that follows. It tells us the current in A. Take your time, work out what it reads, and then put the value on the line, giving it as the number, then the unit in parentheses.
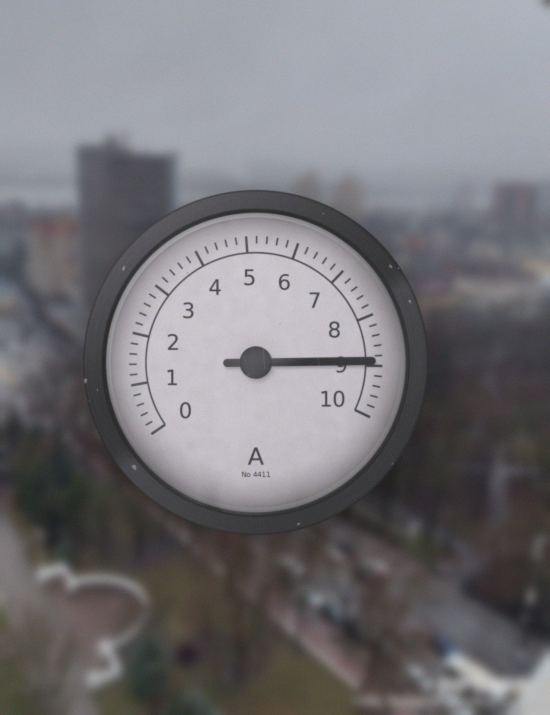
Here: 8.9 (A)
